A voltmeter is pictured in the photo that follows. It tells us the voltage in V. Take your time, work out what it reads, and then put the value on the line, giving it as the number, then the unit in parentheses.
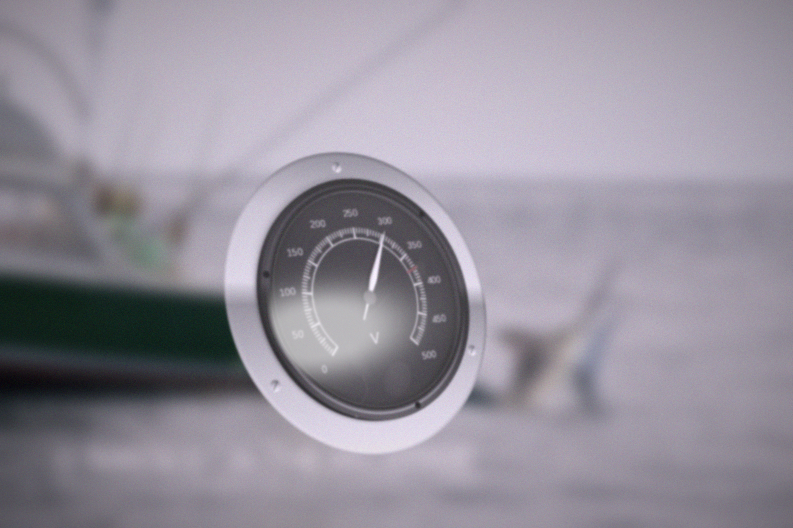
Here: 300 (V)
